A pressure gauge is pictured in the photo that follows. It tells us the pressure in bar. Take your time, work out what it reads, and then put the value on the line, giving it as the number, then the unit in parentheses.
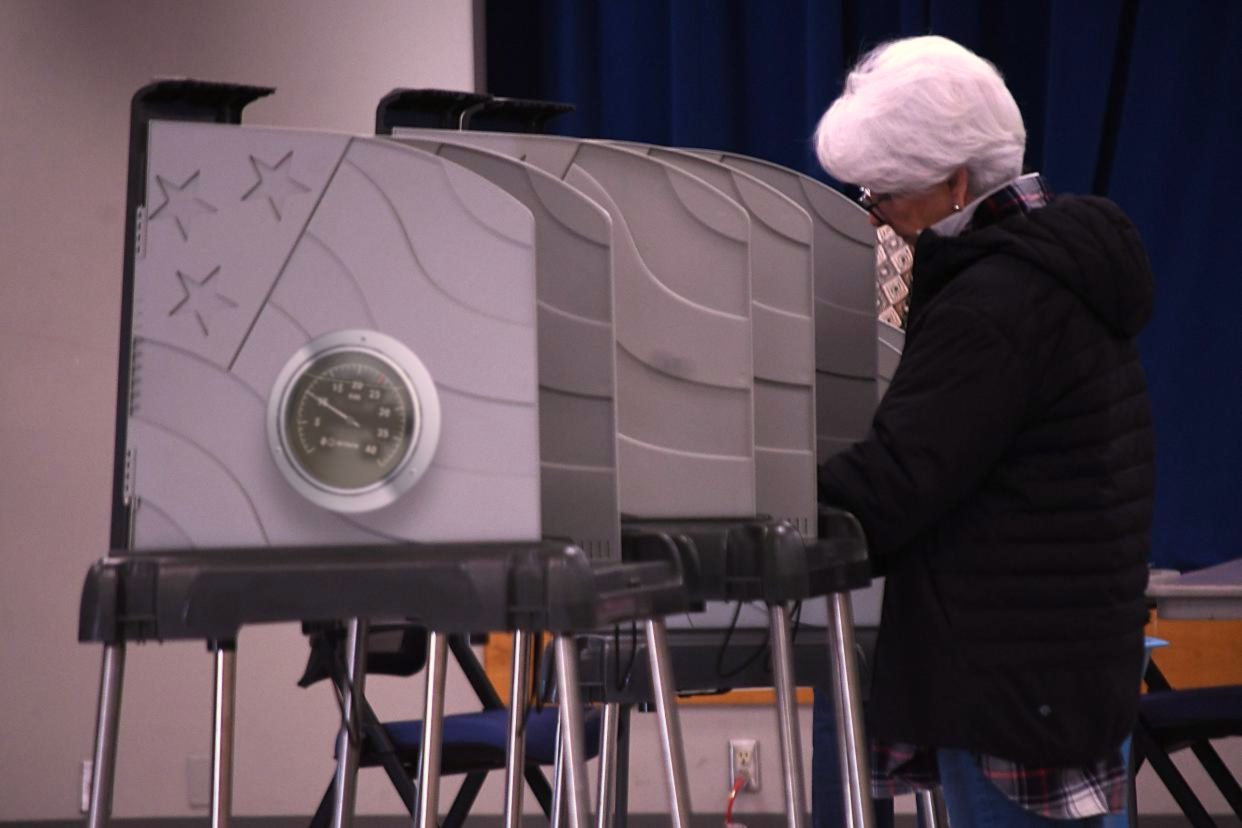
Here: 10 (bar)
